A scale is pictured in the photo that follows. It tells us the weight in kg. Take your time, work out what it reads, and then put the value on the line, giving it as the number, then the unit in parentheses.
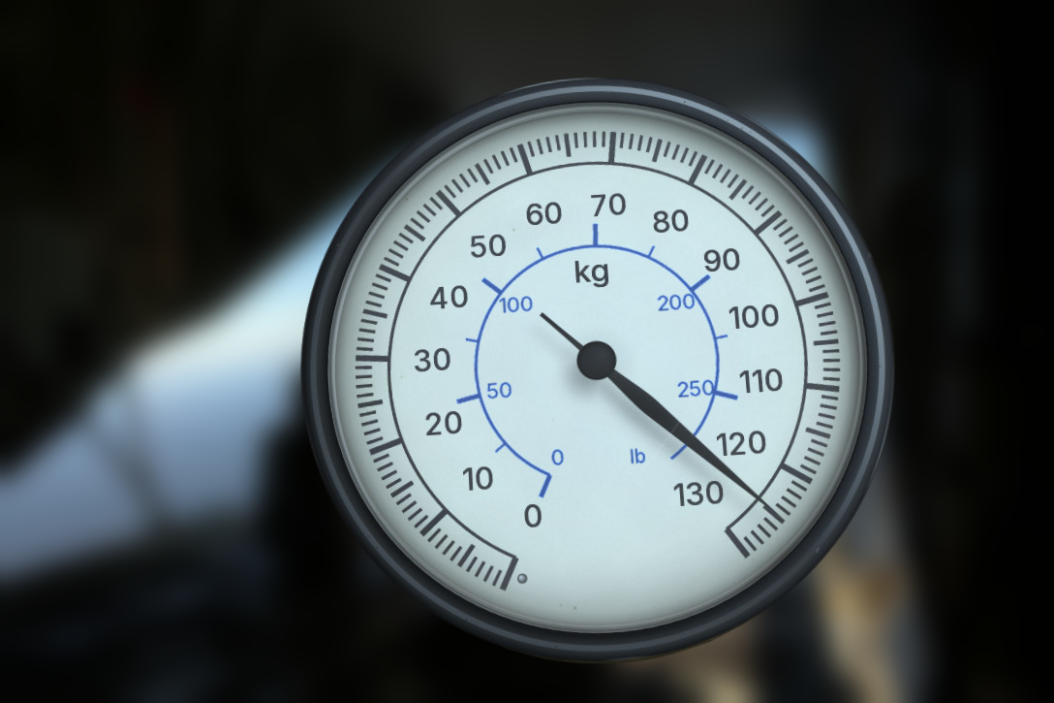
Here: 125 (kg)
